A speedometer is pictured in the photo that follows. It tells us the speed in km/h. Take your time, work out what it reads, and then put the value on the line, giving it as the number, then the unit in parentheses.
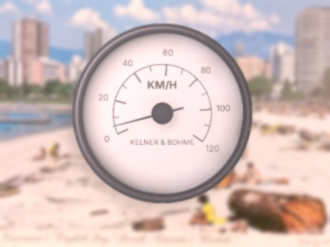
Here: 5 (km/h)
